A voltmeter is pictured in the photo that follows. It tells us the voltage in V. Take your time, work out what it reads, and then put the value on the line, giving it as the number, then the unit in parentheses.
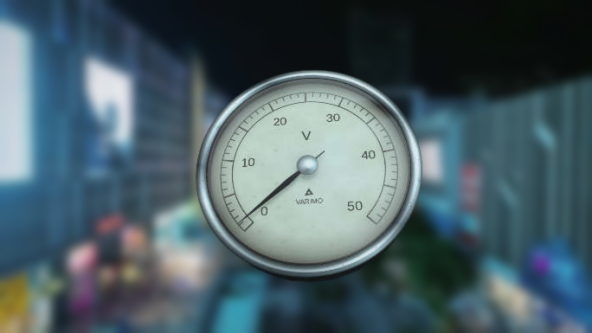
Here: 1 (V)
